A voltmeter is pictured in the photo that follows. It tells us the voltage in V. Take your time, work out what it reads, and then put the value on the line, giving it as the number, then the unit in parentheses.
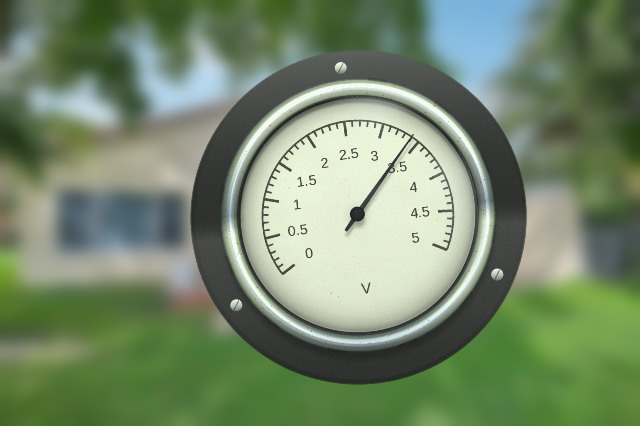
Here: 3.4 (V)
